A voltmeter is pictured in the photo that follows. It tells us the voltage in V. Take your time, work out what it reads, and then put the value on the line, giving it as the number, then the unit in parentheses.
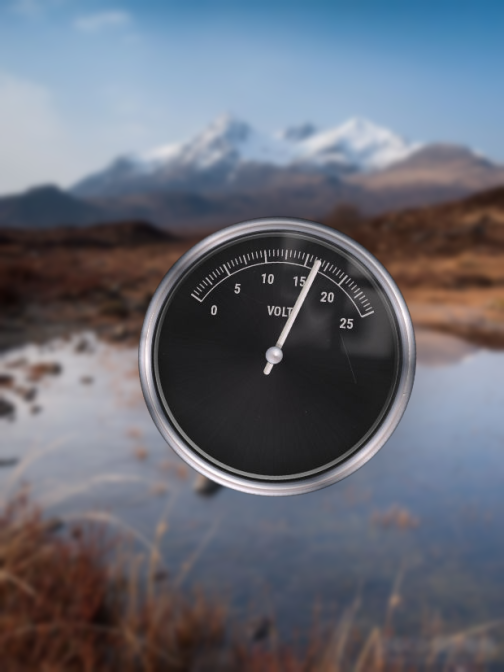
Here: 16.5 (V)
